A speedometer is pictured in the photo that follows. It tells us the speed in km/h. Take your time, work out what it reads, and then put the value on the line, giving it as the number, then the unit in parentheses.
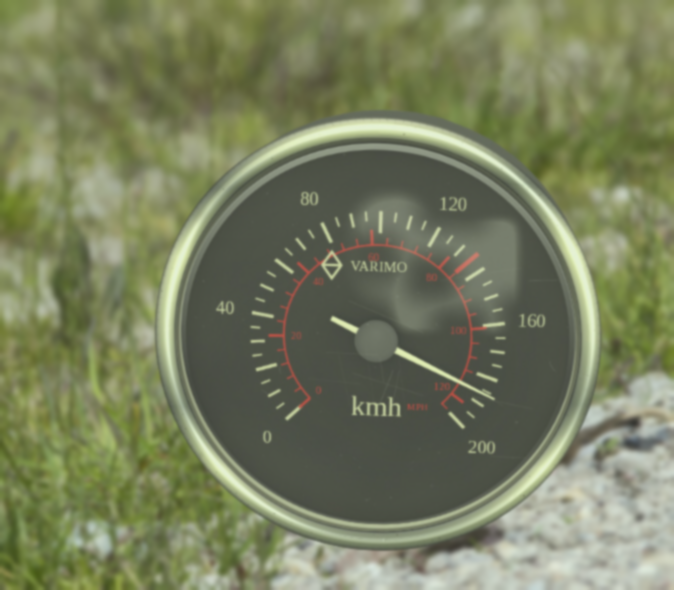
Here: 185 (km/h)
